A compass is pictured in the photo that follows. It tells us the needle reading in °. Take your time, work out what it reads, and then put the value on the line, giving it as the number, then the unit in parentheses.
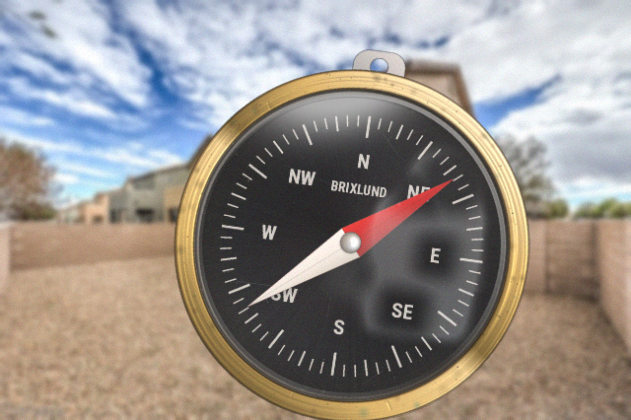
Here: 50 (°)
